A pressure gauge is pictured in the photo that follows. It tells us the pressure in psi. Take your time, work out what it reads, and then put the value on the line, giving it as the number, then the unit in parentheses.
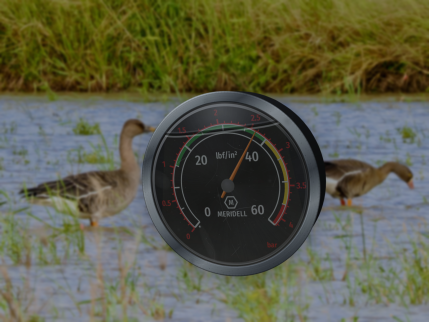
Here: 37.5 (psi)
